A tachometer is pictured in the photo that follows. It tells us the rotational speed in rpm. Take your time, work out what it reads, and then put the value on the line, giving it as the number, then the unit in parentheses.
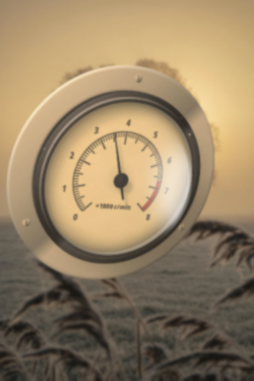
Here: 3500 (rpm)
